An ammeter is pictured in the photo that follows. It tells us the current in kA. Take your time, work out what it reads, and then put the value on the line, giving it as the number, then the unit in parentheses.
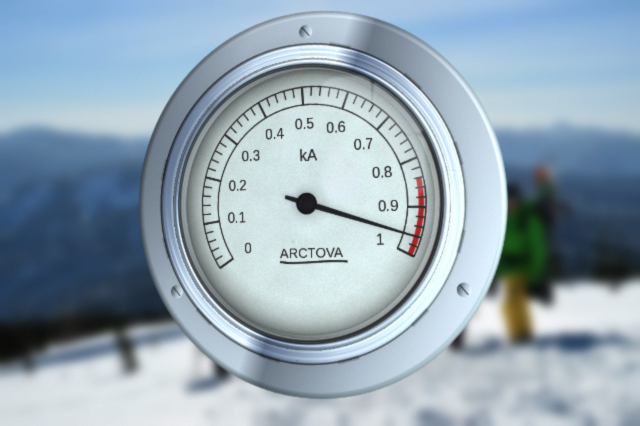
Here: 0.96 (kA)
